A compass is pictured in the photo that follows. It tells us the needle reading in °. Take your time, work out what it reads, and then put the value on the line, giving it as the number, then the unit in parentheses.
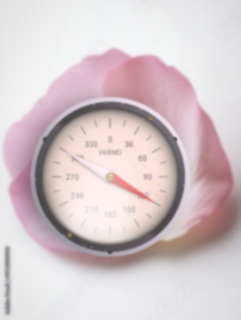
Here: 120 (°)
